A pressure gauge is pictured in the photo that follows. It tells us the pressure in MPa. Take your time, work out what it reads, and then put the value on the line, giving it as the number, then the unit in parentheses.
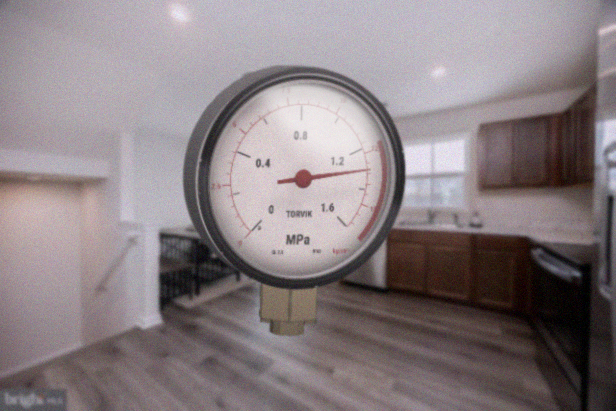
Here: 1.3 (MPa)
